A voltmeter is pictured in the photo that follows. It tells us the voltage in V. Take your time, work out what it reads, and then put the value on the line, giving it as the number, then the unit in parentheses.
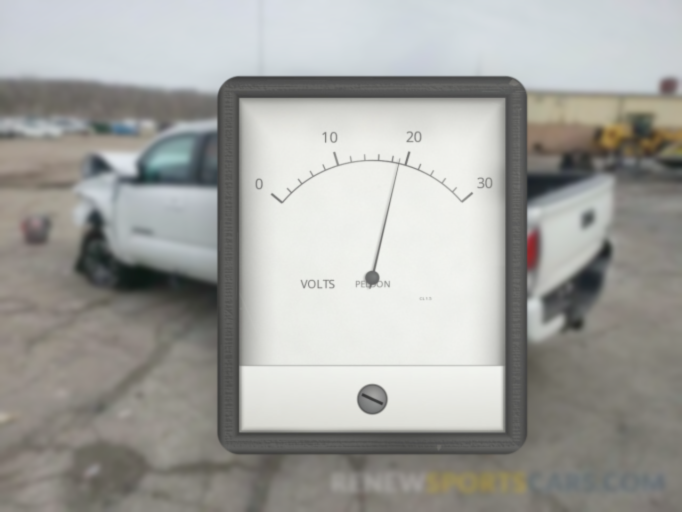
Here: 19 (V)
